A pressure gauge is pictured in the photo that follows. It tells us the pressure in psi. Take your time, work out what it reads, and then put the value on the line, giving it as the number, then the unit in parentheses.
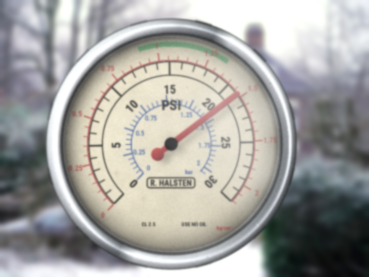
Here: 21 (psi)
